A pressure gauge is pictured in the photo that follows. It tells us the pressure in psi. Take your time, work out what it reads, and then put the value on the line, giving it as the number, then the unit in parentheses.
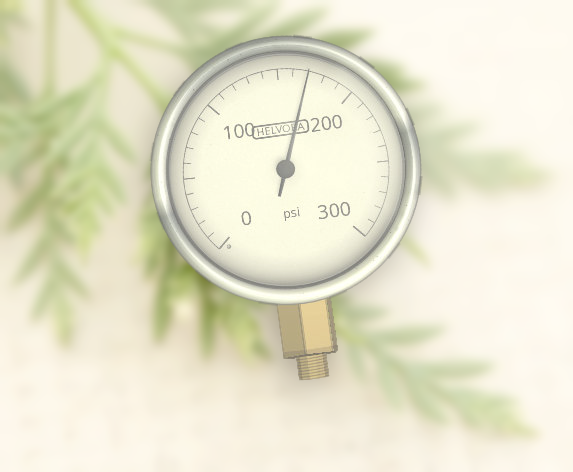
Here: 170 (psi)
